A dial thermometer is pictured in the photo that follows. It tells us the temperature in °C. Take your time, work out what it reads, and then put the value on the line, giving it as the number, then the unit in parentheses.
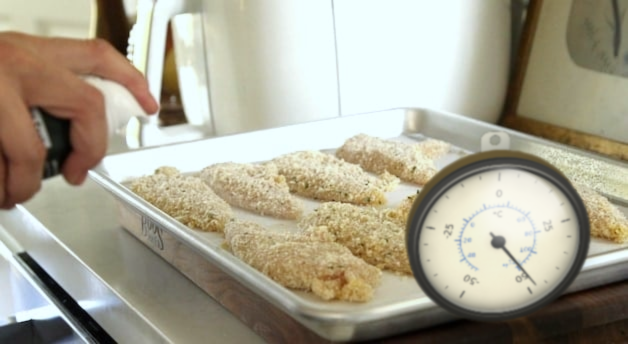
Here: 47.5 (°C)
